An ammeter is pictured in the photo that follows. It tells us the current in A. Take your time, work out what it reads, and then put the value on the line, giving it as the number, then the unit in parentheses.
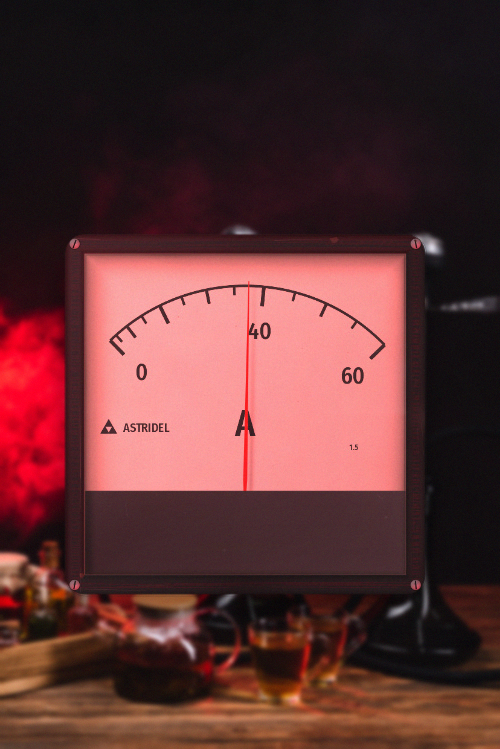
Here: 37.5 (A)
